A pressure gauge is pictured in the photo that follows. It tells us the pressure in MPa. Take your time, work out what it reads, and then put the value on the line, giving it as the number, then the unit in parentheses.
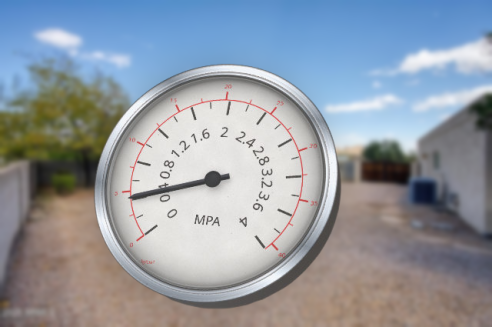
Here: 0.4 (MPa)
